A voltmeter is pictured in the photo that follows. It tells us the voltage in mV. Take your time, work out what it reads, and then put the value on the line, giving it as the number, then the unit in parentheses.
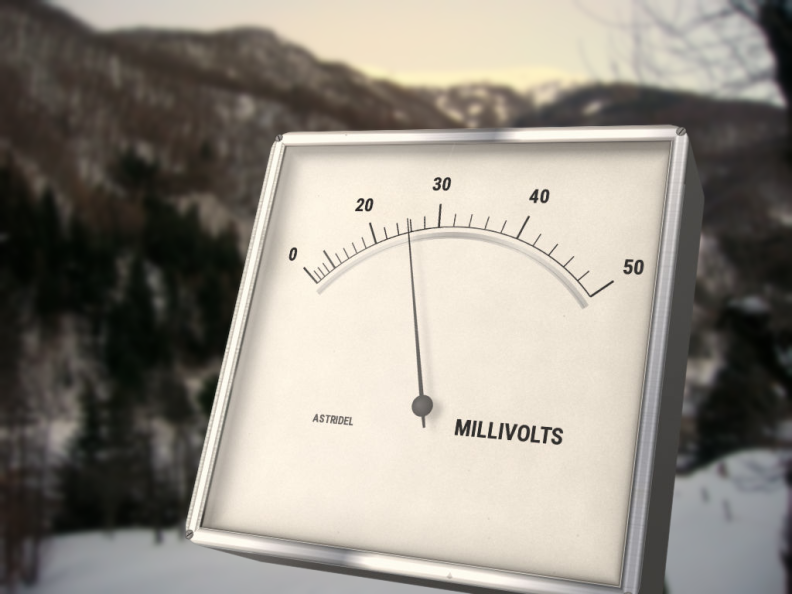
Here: 26 (mV)
